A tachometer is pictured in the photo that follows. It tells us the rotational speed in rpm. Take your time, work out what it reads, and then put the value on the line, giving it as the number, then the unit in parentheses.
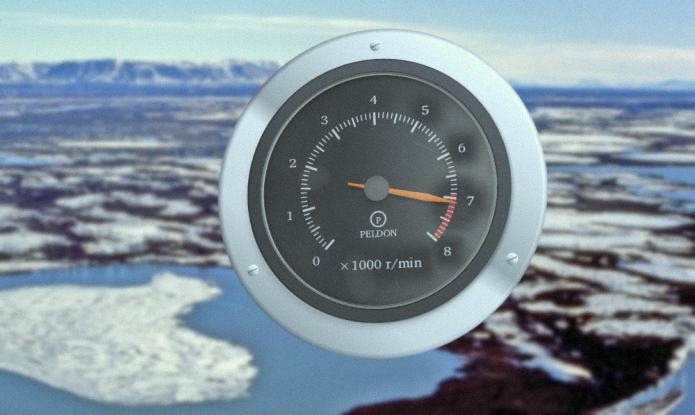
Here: 7100 (rpm)
